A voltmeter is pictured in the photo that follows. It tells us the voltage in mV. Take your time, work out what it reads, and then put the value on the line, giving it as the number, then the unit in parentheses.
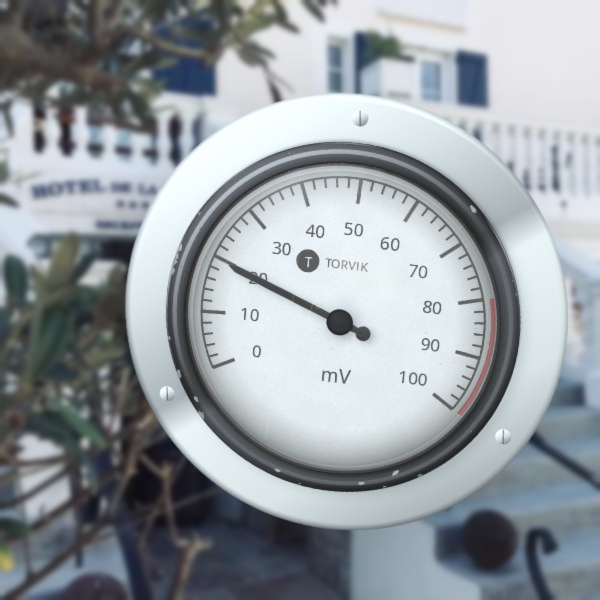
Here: 20 (mV)
